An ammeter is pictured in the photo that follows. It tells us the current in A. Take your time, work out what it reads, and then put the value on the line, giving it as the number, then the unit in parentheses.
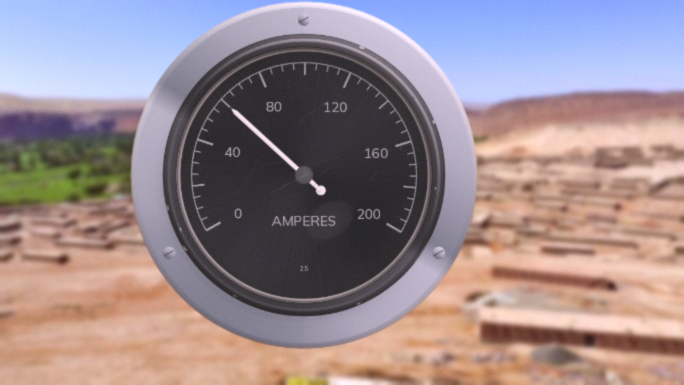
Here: 60 (A)
